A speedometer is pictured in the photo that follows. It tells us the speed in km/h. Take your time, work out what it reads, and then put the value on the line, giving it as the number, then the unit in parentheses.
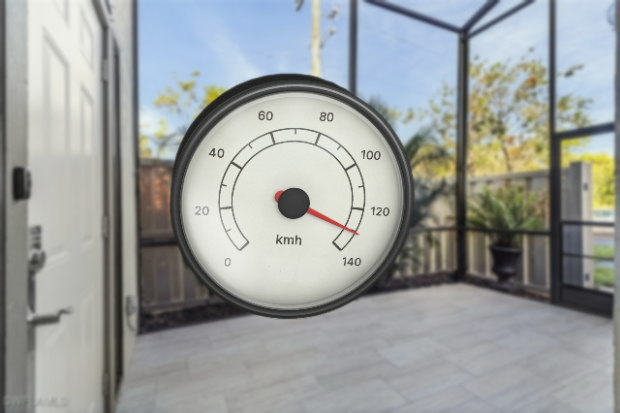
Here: 130 (km/h)
